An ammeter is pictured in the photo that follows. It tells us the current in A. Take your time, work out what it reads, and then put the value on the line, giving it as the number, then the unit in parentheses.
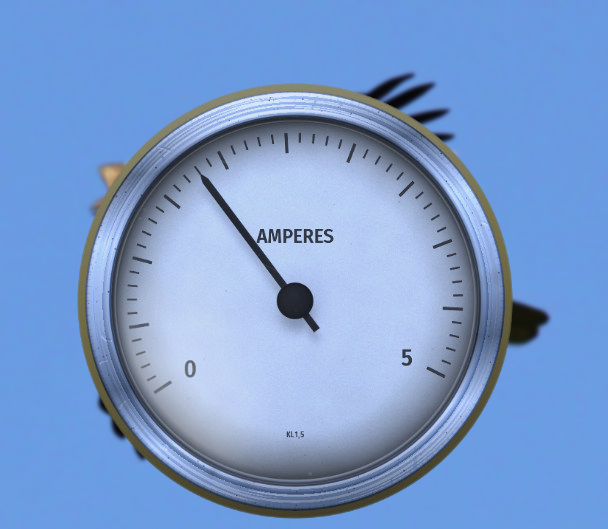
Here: 1.8 (A)
